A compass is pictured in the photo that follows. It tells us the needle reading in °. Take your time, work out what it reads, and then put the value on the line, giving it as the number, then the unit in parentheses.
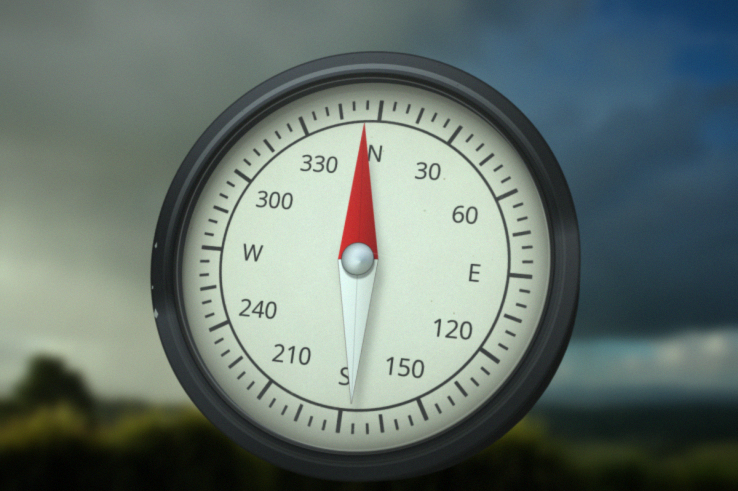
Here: 355 (°)
